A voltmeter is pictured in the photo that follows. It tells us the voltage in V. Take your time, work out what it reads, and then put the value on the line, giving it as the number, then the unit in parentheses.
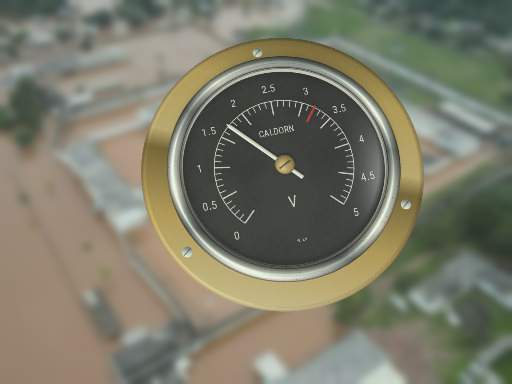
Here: 1.7 (V)
